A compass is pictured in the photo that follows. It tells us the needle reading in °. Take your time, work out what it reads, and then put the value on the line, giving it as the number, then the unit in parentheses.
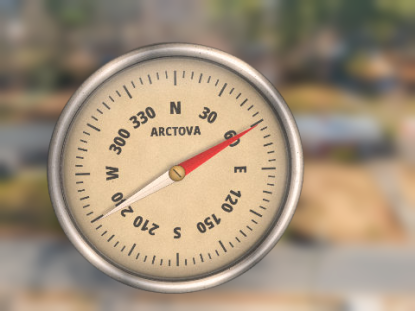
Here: 60 (°)
